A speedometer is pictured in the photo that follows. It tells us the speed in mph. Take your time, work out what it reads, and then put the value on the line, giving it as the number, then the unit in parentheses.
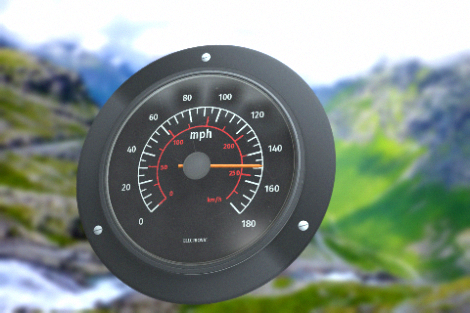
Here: 150 (mph)
